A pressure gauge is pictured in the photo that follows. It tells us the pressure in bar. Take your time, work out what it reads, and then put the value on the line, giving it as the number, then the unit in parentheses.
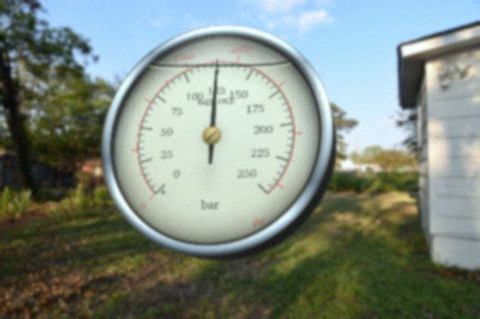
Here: 125 (bar)
